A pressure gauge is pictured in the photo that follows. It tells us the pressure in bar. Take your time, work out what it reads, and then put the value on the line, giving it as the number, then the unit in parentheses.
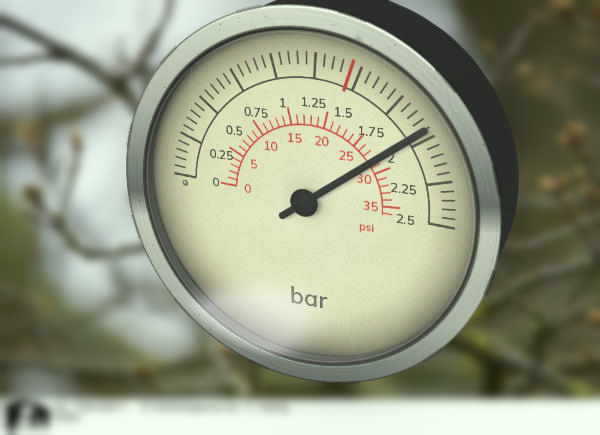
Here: 1.95 (bar)
